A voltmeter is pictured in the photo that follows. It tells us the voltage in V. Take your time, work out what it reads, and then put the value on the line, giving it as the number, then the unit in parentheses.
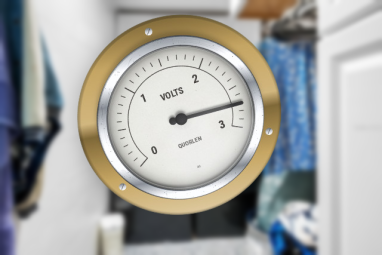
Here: 2.7 (V)
